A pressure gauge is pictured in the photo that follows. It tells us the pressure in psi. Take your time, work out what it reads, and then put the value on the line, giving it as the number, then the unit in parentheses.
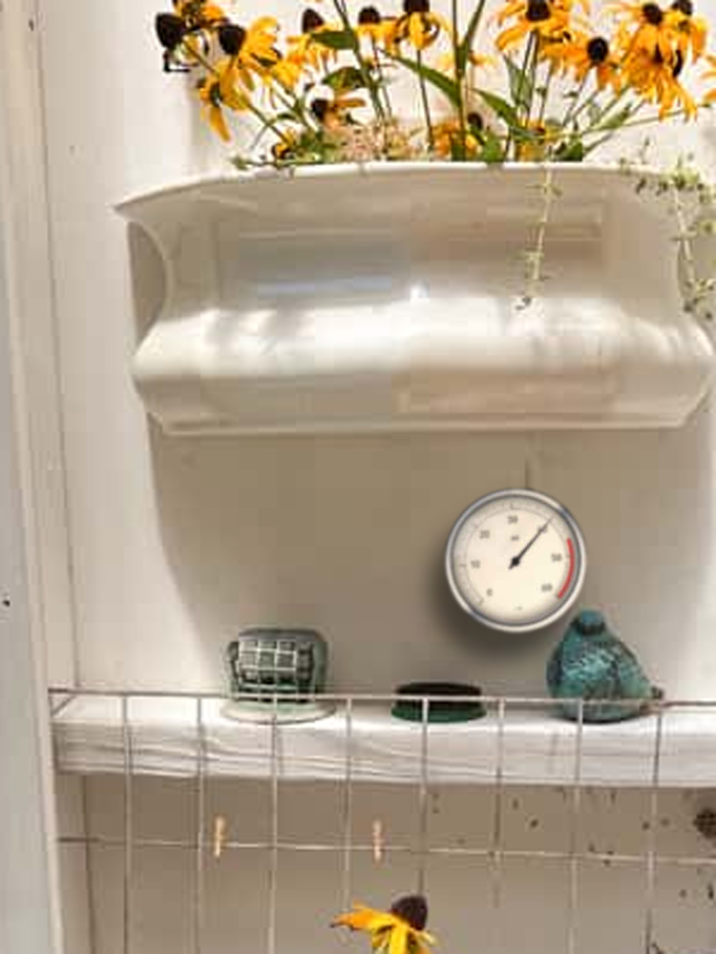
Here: 40 (psi)
